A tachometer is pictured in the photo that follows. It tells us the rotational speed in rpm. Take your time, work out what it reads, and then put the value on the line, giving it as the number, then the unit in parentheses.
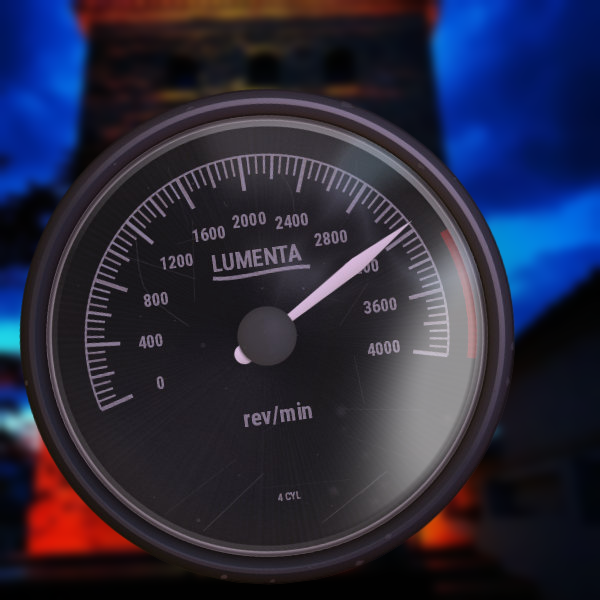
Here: 3150 (rpm)
